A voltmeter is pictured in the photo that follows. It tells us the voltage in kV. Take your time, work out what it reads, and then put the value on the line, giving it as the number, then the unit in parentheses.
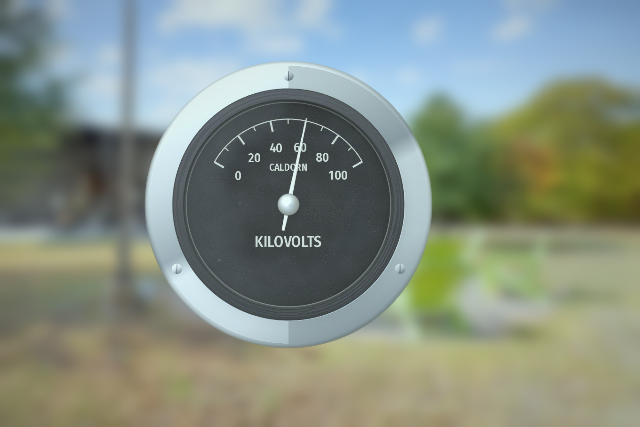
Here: 60 (kV)
